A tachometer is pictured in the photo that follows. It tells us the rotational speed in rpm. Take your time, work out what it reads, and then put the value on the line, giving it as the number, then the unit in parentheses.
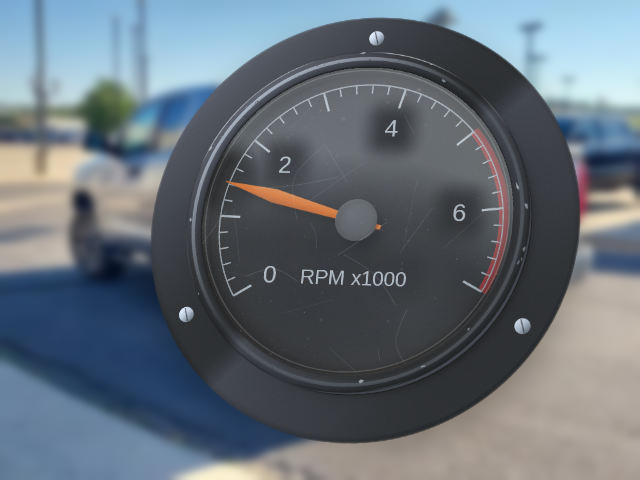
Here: 1400 (rpm)
